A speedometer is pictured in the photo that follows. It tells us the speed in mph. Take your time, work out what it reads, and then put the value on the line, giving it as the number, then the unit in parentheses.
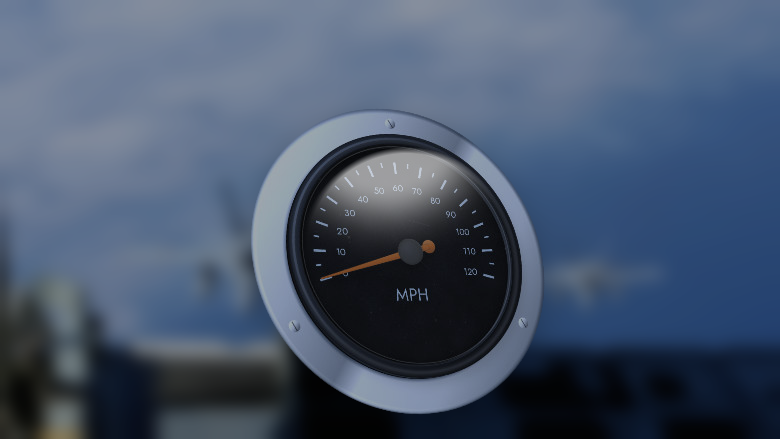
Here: 0 (mph)
